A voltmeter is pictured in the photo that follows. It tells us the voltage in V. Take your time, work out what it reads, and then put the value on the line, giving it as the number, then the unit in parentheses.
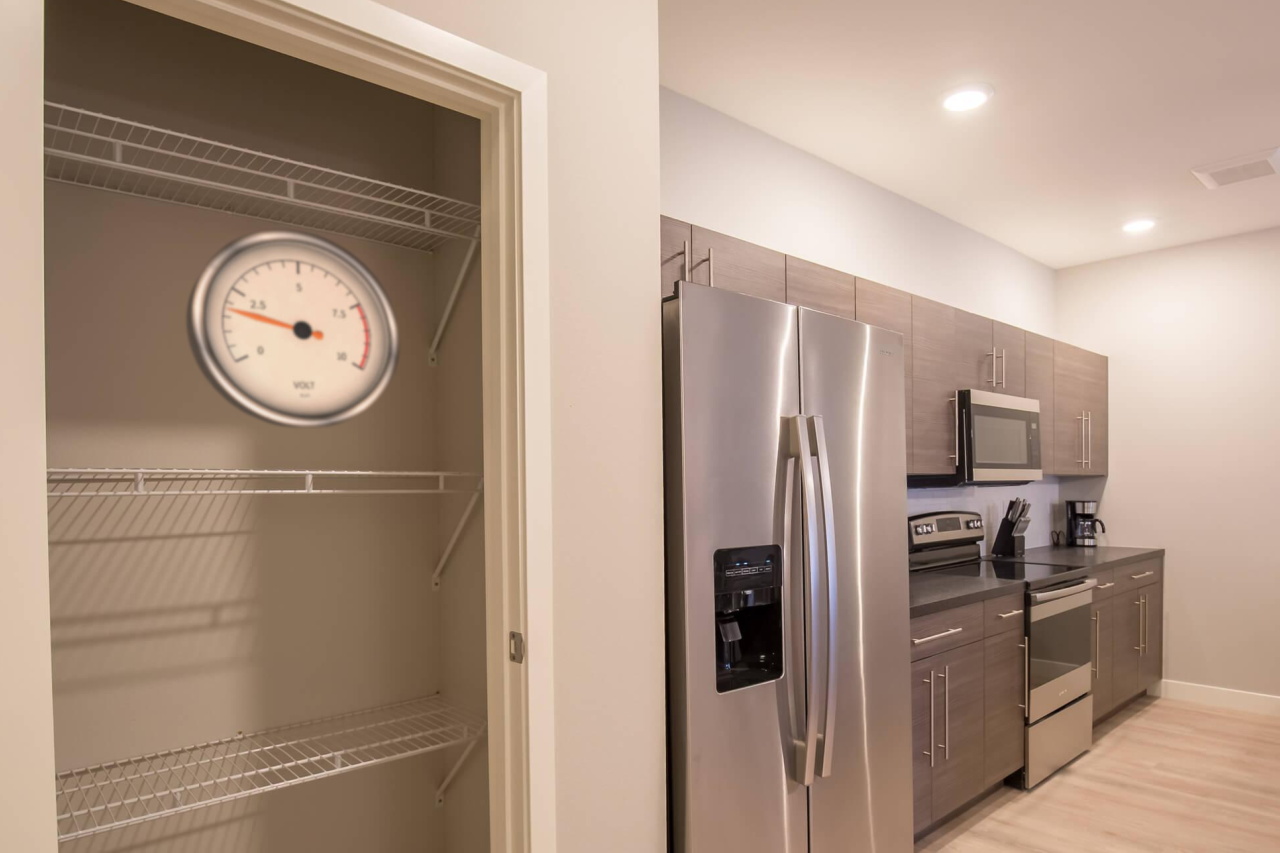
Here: 1.75 (V)
